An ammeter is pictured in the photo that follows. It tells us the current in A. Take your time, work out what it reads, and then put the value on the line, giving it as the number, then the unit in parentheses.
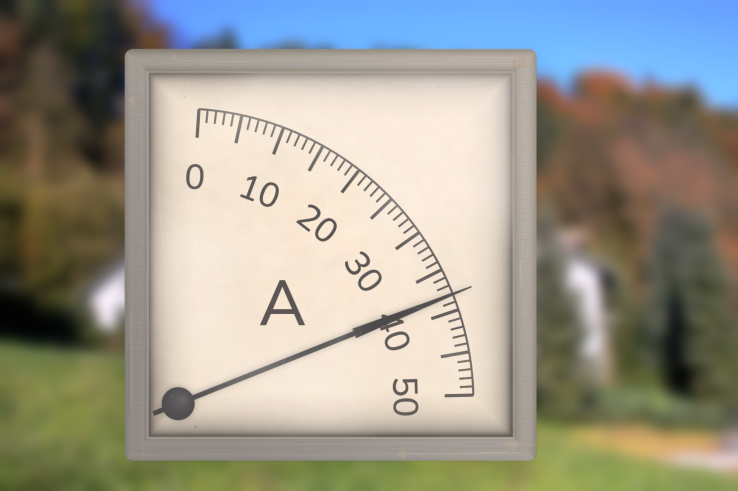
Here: 38 (A)
